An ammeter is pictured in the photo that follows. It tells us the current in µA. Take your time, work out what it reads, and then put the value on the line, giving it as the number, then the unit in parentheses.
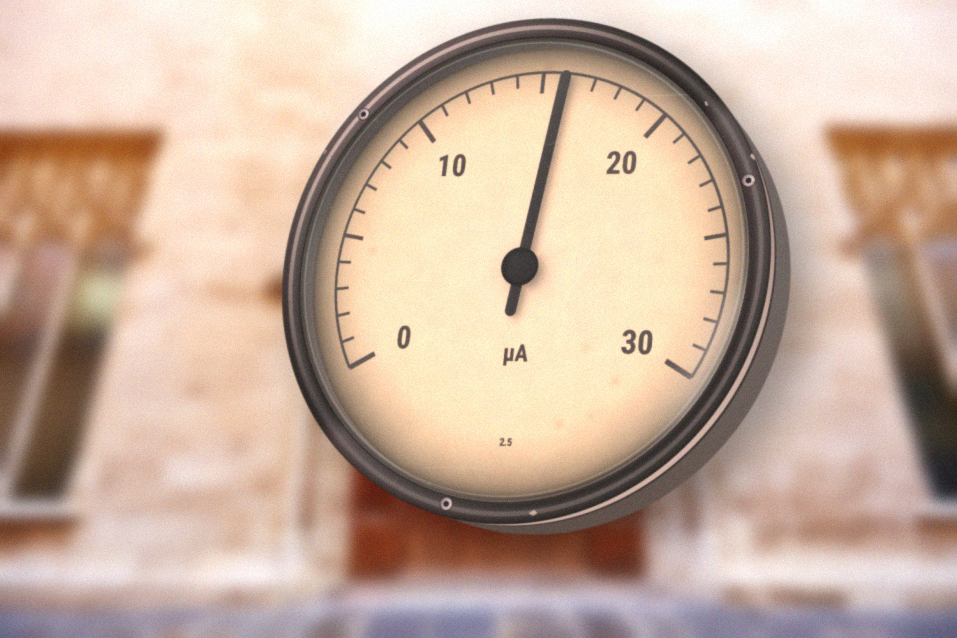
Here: 16 (µA)
